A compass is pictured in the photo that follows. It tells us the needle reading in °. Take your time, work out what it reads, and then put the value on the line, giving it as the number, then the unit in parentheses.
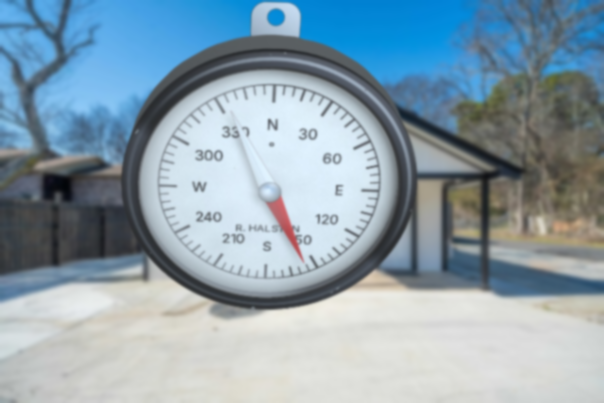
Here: 155 (°)
